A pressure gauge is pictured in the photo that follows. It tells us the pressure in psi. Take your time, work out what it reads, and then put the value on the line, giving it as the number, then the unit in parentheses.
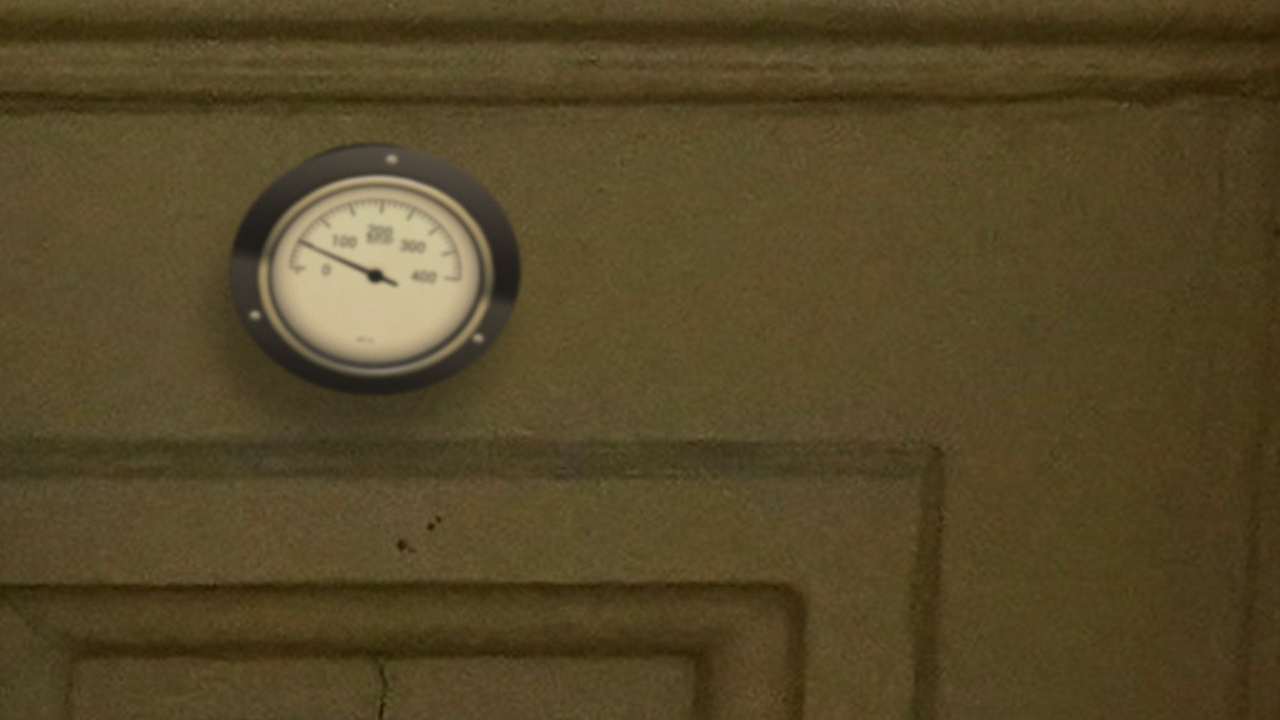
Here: 50 (psi)
